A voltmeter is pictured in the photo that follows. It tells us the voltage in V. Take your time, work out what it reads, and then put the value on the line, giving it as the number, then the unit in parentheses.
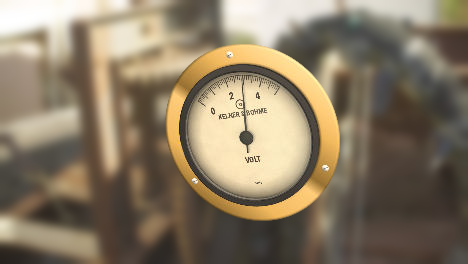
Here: 3 (V)
